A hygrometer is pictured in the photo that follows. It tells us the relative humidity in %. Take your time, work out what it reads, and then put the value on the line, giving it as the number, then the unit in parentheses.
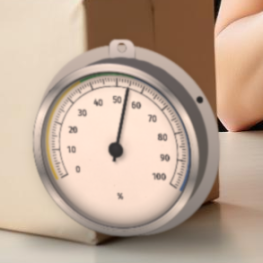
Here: 55 (%)
